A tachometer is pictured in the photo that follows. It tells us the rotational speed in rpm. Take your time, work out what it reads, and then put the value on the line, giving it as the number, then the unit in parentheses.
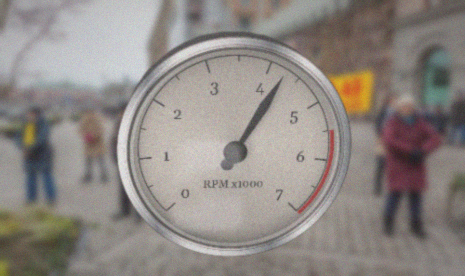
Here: 4250 (rpm)
